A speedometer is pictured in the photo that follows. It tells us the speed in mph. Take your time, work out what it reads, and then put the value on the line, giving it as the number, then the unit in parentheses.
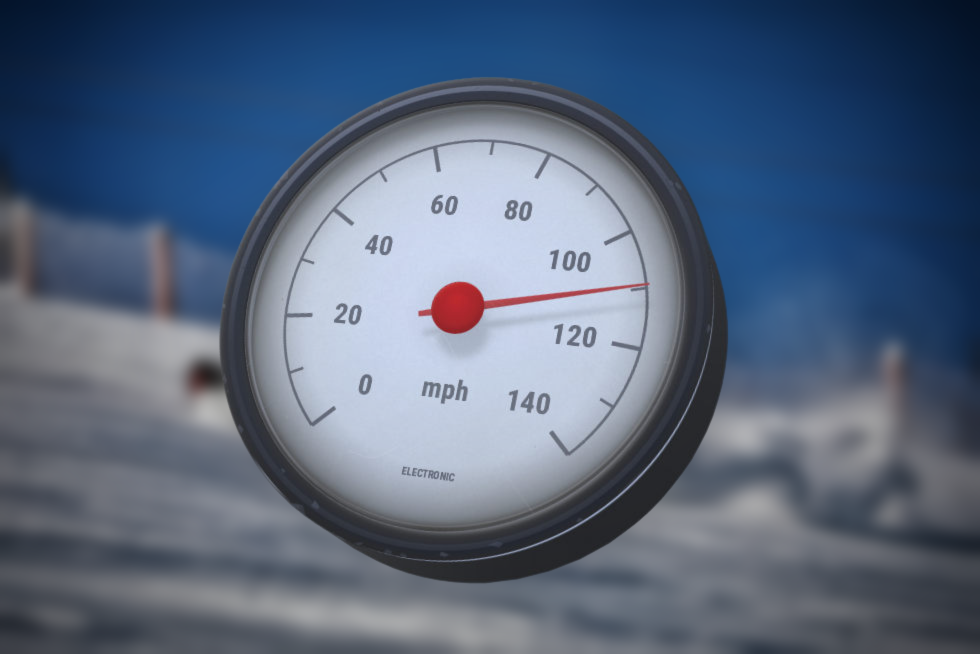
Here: 110 (mph)
